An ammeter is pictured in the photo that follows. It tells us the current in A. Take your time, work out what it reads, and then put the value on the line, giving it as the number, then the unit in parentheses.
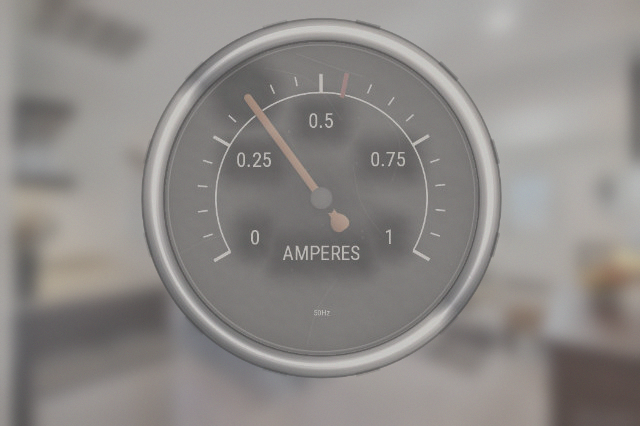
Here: 0.35 (A)
